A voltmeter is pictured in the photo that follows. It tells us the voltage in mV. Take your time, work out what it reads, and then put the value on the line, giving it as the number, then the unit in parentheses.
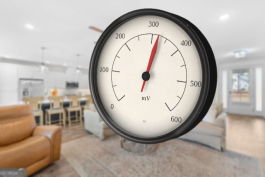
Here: 325 (mV)
